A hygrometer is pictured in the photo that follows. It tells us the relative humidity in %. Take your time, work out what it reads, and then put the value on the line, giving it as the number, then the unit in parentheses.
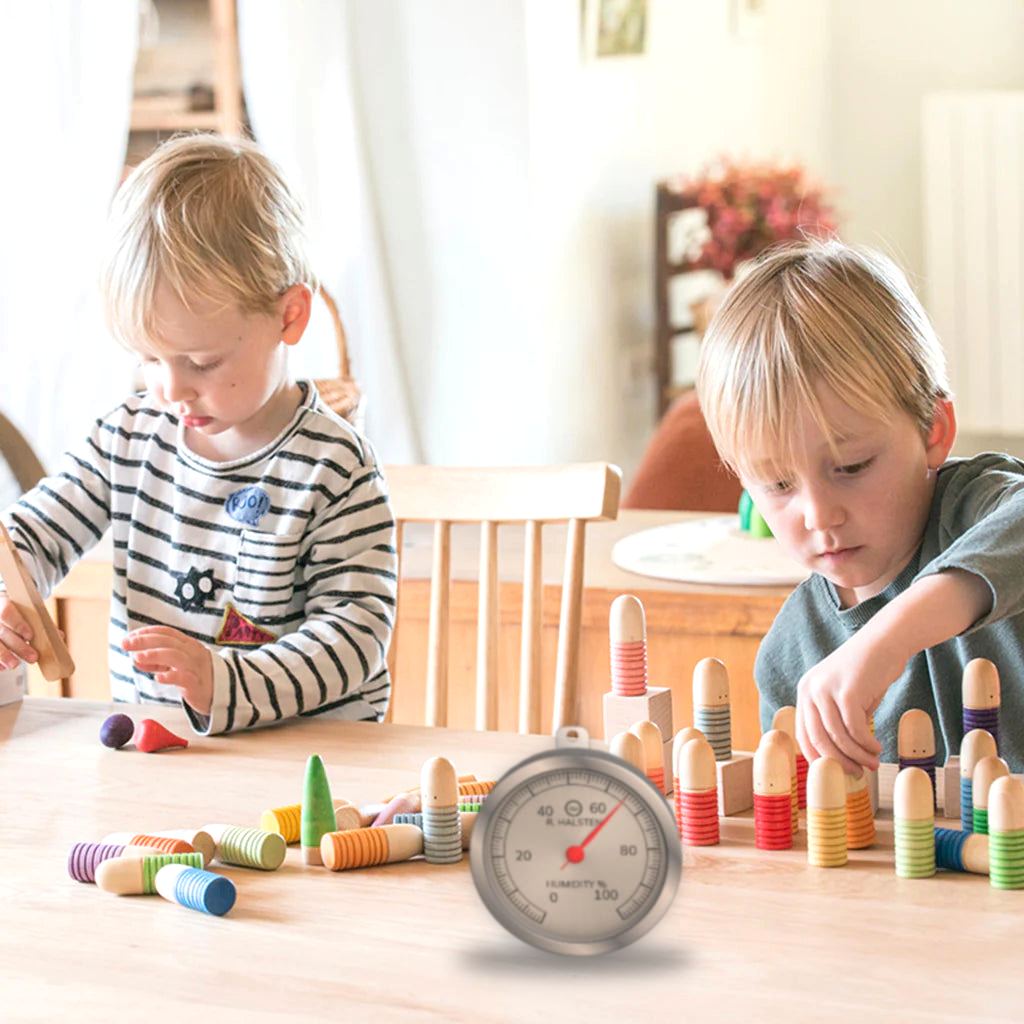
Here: 65 (%)
